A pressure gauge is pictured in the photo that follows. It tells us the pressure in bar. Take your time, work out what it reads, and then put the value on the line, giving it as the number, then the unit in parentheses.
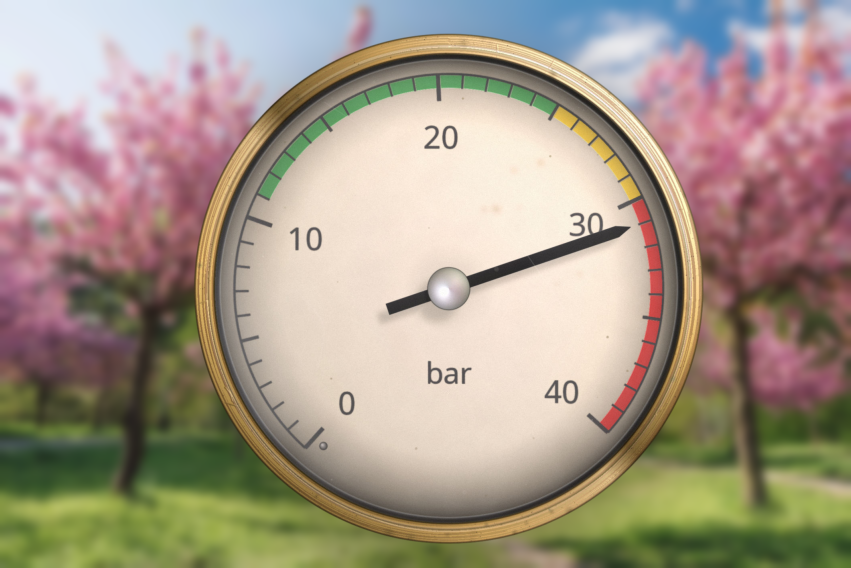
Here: 31 (bar)
